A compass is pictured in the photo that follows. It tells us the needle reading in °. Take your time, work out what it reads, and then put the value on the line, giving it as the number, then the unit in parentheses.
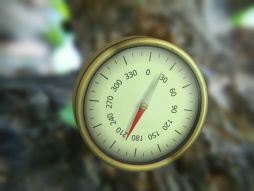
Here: 200 (°)
